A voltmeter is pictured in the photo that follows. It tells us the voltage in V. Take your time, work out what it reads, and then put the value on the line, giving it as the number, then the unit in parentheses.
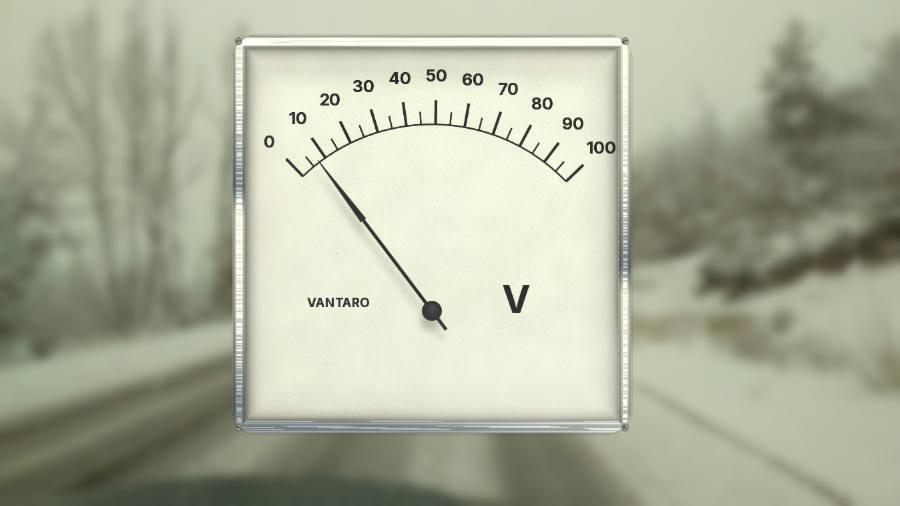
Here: 7.5 (V)
